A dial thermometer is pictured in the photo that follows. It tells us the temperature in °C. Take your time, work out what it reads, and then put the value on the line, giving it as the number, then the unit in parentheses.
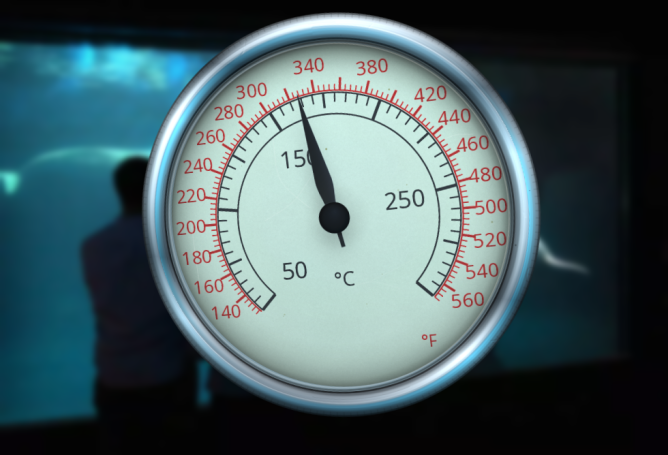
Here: 165 (°C)
